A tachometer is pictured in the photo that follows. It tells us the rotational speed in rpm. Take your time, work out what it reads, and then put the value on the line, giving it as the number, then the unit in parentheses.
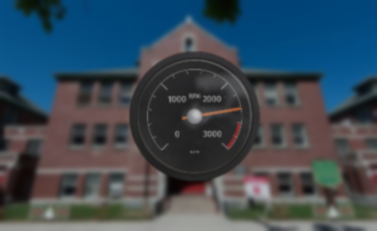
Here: 2400 (rpm)
